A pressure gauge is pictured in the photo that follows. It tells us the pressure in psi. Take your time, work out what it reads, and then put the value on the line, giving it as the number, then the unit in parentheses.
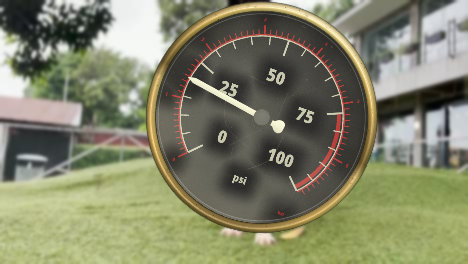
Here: 20 (psi)
